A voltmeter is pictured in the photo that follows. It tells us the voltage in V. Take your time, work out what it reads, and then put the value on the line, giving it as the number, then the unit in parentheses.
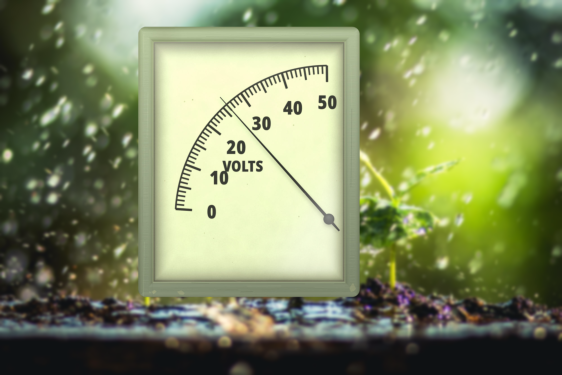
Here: 26 (V)
